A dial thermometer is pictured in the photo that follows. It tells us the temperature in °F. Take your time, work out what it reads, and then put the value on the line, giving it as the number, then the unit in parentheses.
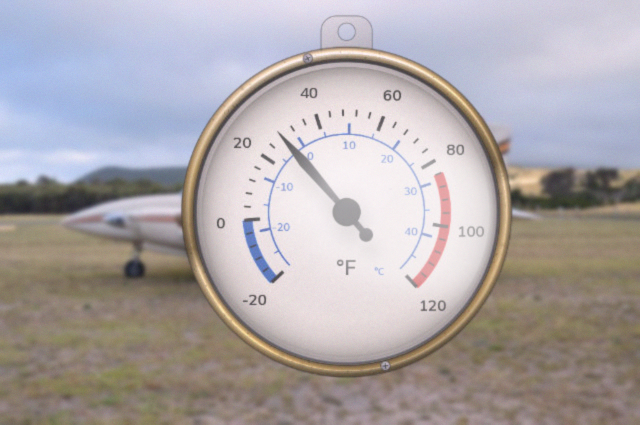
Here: 28 (°F)
